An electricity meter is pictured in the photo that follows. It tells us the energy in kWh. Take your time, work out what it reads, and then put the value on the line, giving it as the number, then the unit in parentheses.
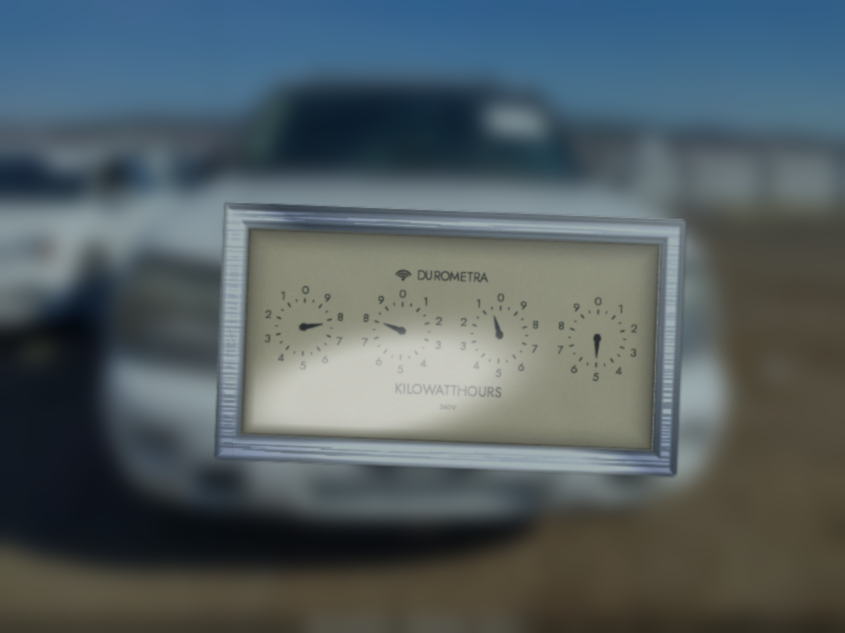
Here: 7805 (kWh)
